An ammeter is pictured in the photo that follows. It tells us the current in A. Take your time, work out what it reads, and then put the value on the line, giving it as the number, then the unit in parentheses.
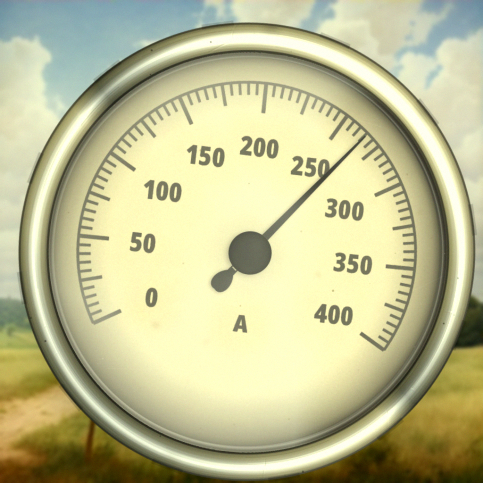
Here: 265 (A)
